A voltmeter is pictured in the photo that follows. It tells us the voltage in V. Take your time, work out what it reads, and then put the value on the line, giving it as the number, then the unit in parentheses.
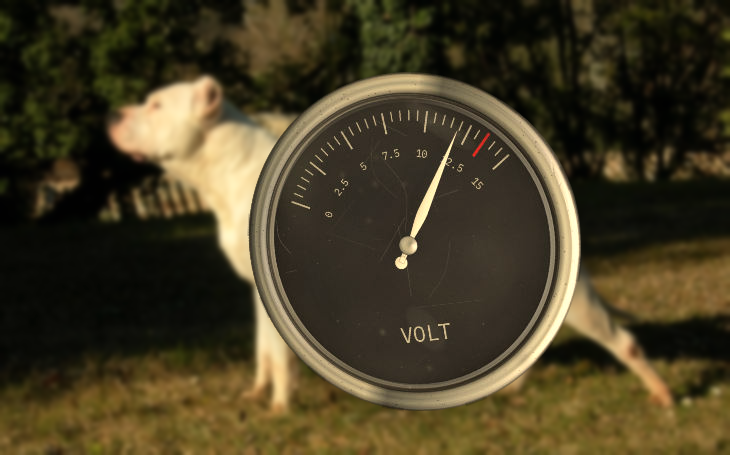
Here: 12 (V)
